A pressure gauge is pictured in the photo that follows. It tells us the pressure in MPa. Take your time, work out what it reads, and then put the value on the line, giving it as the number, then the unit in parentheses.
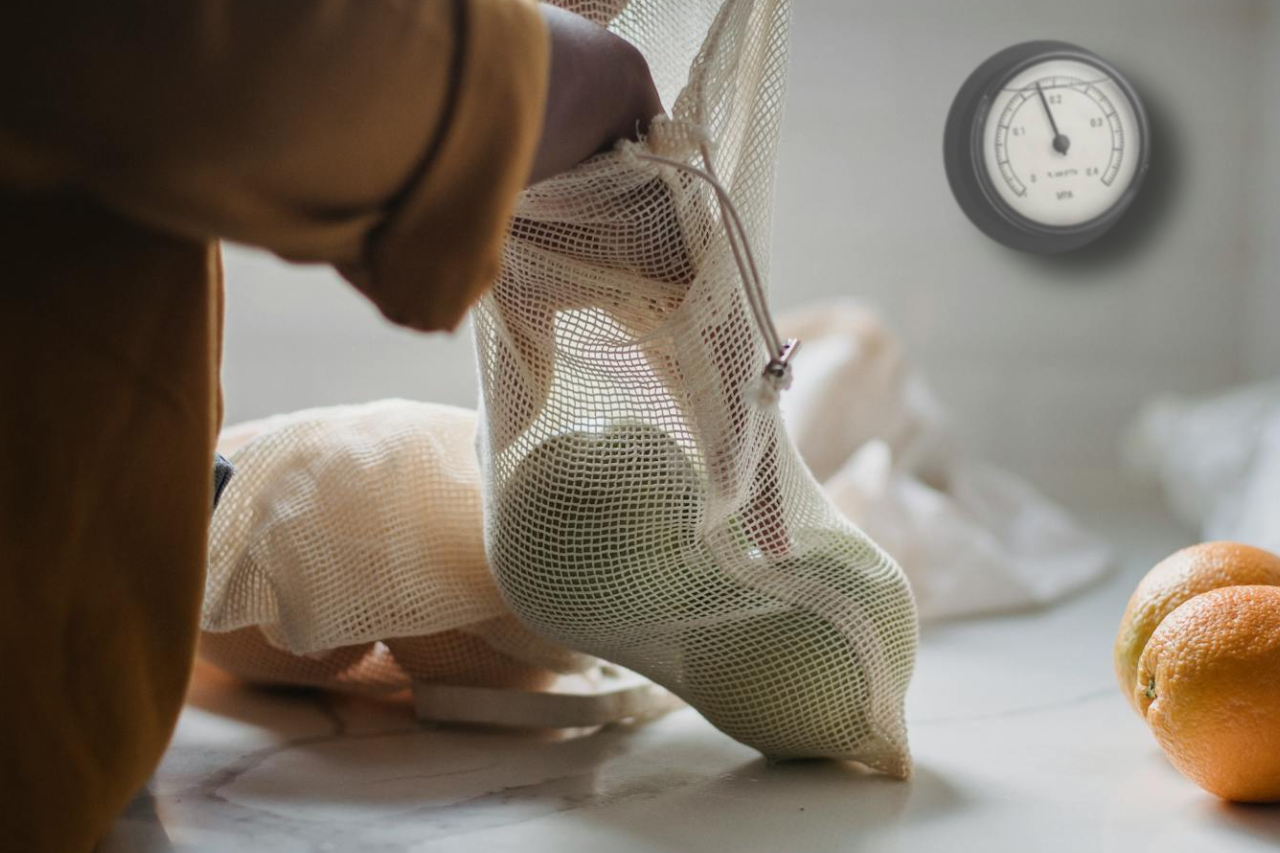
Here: 0.175 (MPa)
